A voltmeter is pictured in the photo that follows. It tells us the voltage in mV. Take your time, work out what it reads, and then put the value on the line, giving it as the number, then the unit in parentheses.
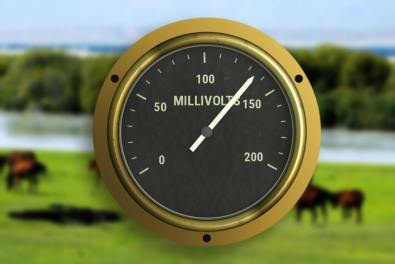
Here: 135 (mV)
